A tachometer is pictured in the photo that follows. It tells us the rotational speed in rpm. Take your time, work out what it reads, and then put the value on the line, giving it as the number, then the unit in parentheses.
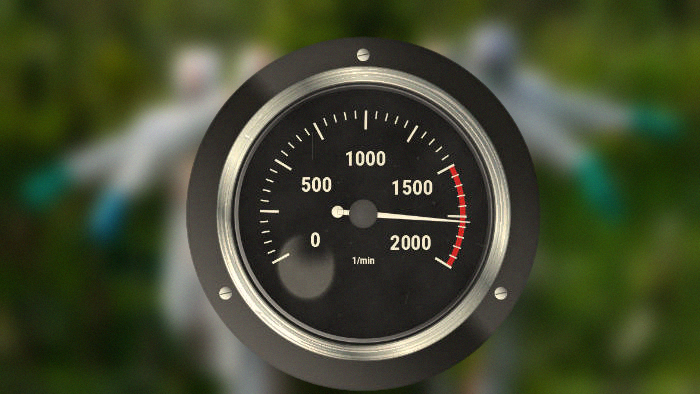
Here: 1775 (rpm)
